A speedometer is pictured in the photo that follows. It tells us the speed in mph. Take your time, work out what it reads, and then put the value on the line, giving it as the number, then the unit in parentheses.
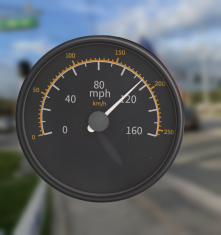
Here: 115 (mph)
